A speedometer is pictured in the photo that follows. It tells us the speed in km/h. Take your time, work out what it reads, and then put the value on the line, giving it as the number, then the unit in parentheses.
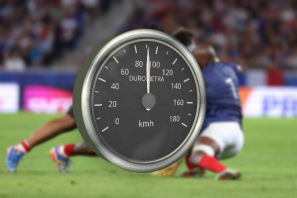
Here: 90 (km/h)
